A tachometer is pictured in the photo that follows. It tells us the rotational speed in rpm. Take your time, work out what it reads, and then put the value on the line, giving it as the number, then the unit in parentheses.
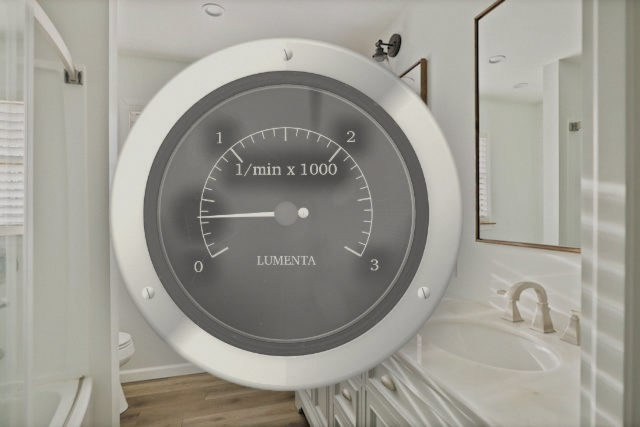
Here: 350 (rpm)
